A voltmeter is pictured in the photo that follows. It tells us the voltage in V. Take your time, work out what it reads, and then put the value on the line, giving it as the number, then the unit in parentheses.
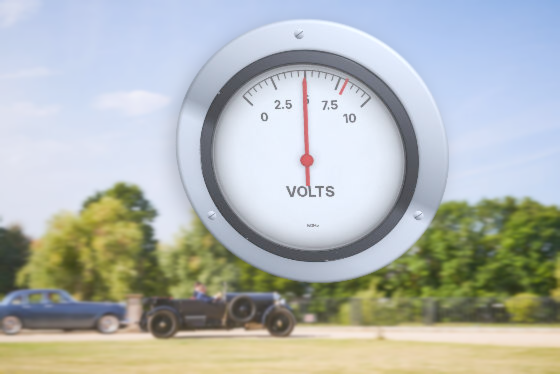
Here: 5 (V)
